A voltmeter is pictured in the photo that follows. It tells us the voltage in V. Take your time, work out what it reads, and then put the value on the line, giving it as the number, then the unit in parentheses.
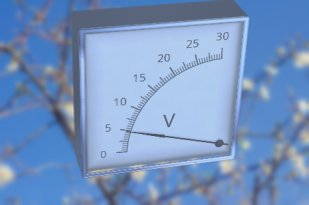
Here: 5 (V)
